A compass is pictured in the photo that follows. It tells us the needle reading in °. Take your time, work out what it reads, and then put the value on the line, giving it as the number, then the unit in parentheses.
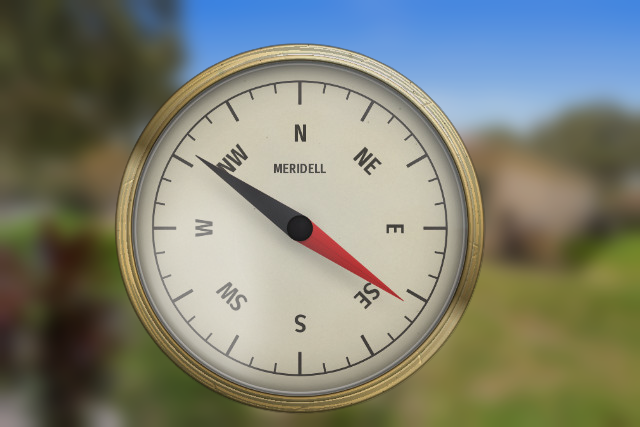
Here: 125 (°)
